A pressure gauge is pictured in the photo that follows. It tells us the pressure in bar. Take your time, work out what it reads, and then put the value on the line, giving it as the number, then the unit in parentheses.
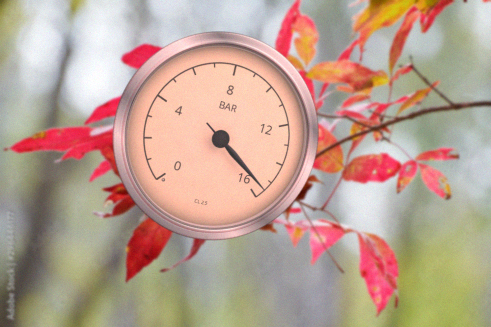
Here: 15.5 (bar)
